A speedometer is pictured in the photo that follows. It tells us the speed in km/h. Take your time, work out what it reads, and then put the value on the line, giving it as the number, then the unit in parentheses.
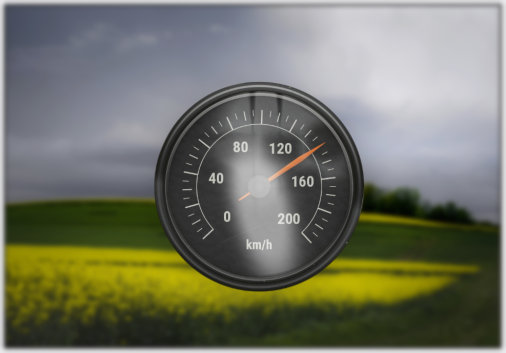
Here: 140 (km/h)
